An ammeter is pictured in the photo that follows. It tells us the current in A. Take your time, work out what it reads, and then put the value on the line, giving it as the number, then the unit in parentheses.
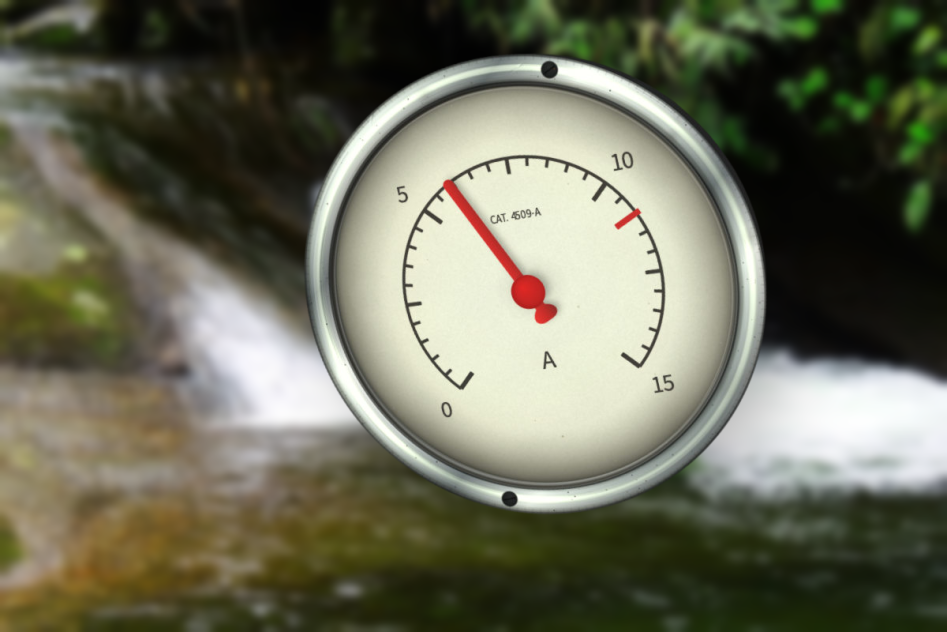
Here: 6 (A)
